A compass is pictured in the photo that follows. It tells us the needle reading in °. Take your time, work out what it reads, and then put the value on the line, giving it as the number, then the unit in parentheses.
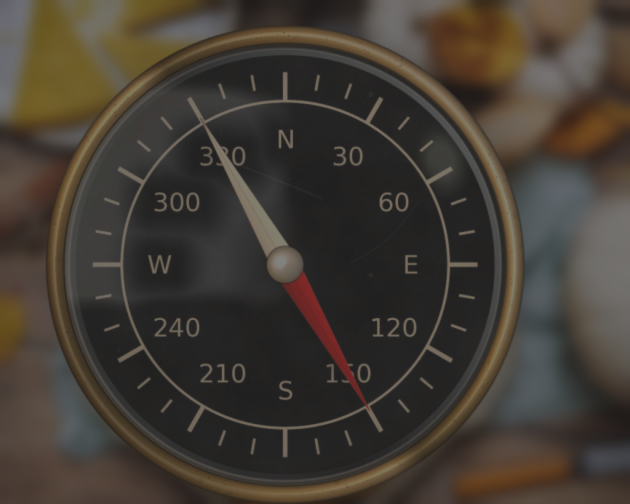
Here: 150 (°)
